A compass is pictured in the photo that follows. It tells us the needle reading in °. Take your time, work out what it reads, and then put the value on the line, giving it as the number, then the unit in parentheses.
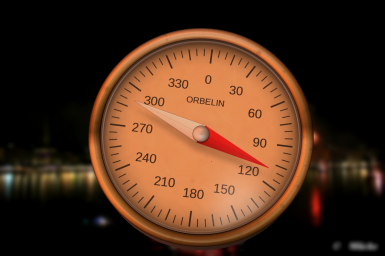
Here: 110 (°)
